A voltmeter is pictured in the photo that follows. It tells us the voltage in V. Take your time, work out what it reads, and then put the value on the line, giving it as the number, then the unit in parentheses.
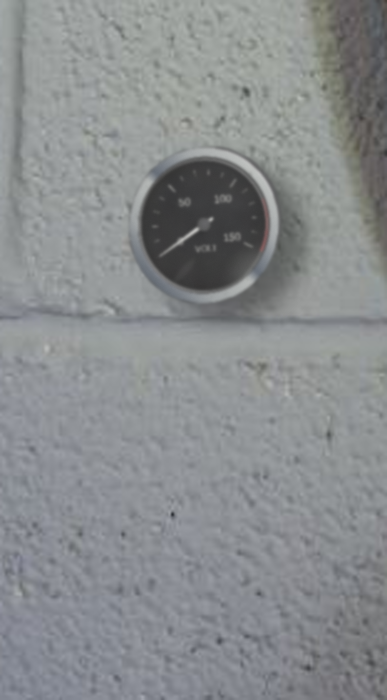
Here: 0 (V)
